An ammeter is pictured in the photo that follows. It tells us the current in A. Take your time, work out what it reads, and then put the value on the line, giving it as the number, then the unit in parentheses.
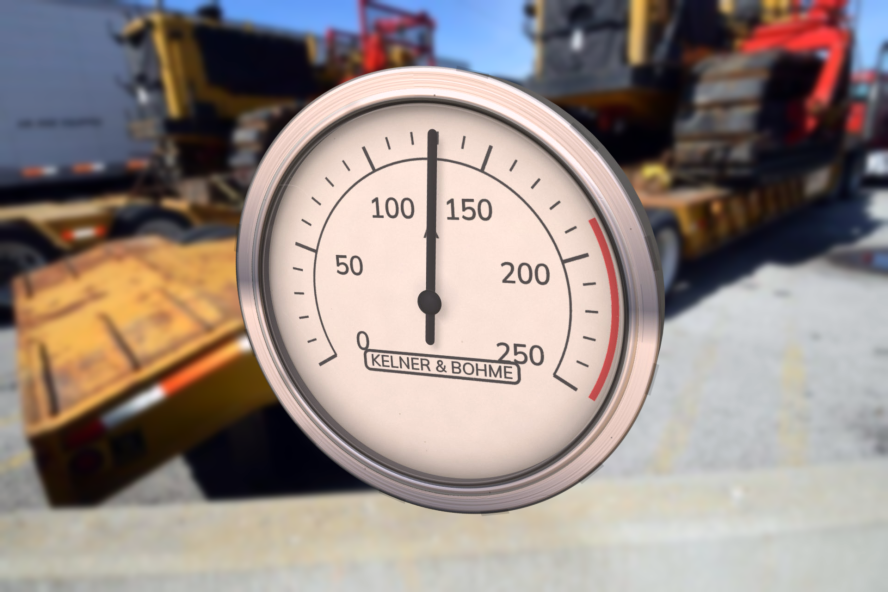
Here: 130 (A)
